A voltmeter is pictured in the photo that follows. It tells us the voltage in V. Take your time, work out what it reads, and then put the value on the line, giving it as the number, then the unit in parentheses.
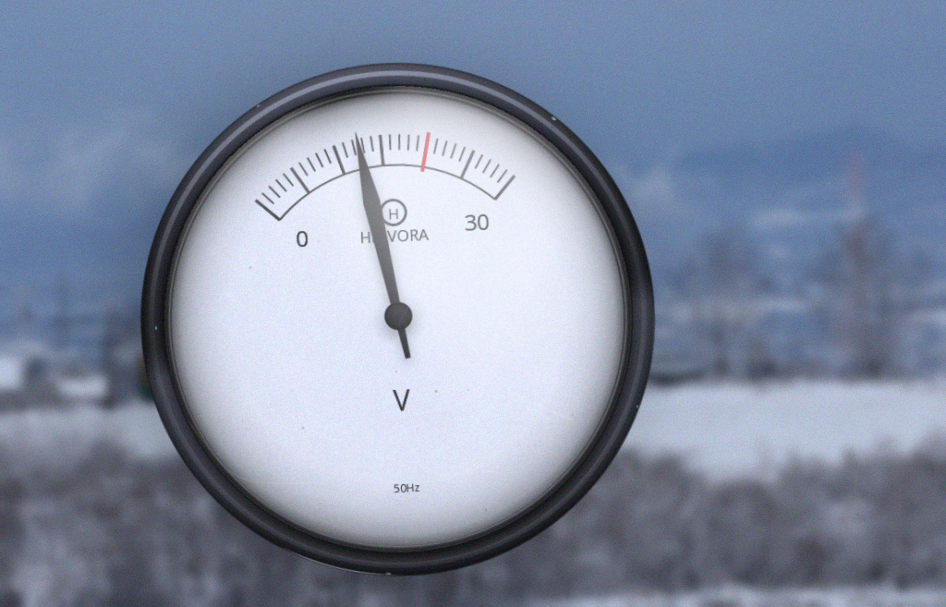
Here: 12.5 (V)
